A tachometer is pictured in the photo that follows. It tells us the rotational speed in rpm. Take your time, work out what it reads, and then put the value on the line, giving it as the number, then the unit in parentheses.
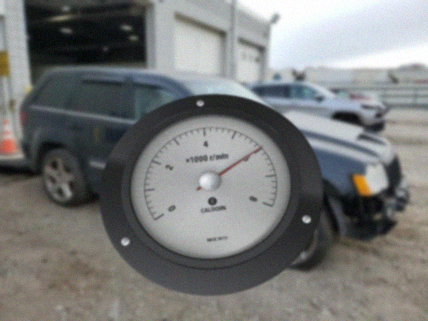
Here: 6000 (rpm)
